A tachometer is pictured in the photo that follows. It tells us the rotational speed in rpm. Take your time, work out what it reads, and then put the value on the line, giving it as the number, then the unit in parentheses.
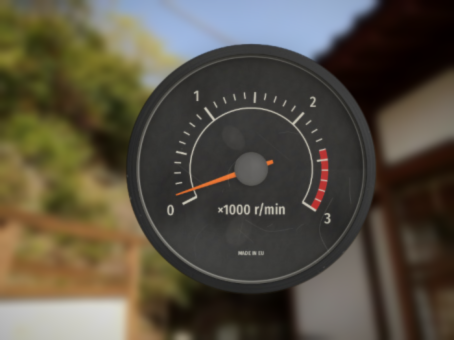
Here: 100 (rpm)
